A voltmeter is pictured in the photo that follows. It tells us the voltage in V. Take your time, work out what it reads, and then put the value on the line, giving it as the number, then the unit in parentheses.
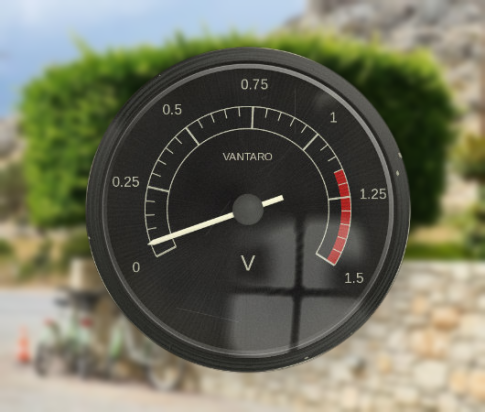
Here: 0.05 (V)
